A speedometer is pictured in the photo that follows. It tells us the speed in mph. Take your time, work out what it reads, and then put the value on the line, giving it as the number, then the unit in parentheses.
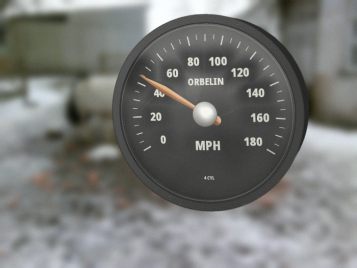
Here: 45 (mph)
